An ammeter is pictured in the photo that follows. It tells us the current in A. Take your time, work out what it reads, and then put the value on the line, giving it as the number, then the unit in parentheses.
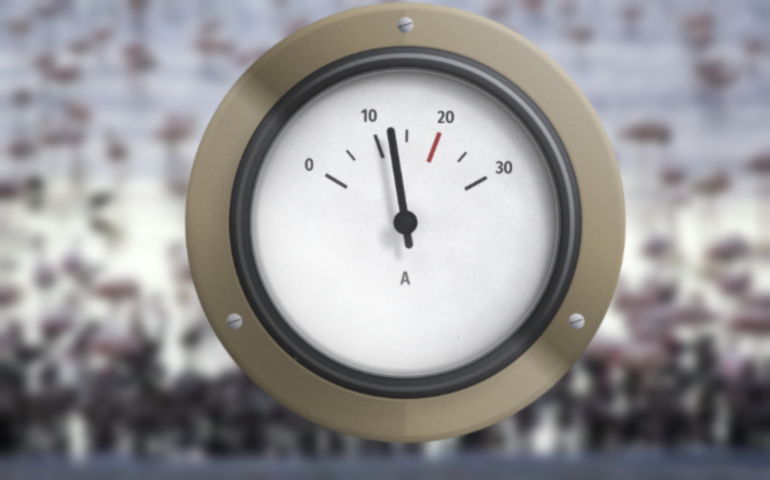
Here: 12.5 (A)
